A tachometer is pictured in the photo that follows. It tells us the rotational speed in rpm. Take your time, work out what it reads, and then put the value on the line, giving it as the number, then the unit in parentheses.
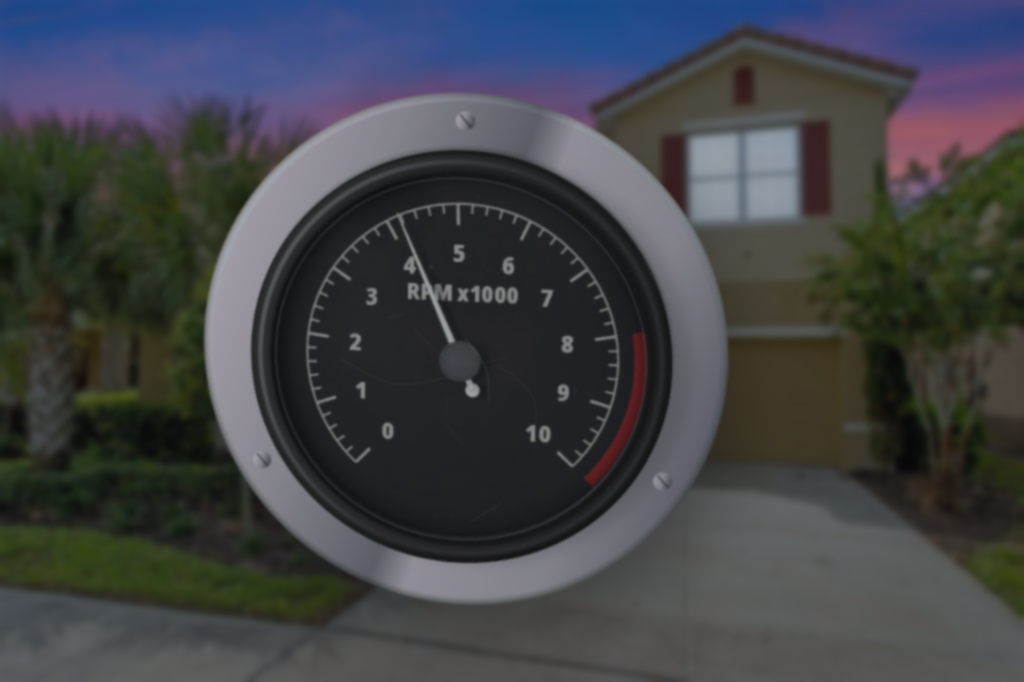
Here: 4200 (rpm)
